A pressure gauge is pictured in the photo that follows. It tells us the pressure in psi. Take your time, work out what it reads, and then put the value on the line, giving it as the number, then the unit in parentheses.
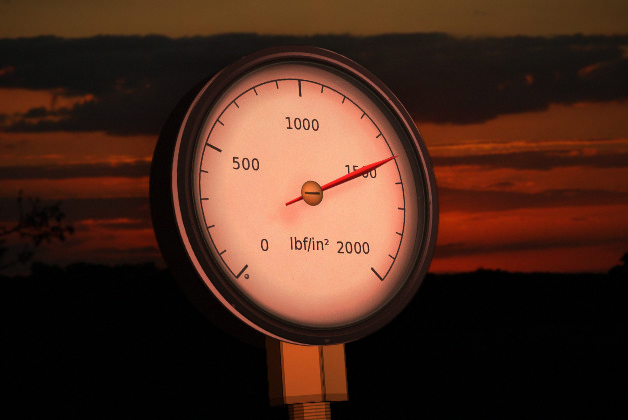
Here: 1500 (psi)
